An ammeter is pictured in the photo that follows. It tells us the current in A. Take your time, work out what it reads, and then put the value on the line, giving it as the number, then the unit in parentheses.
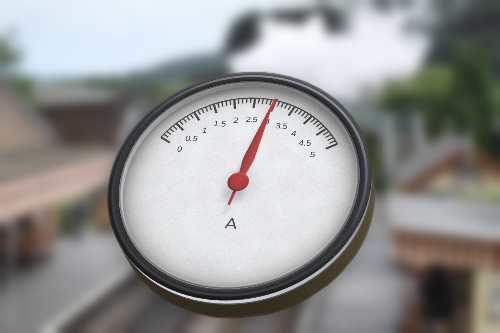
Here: 3 (A)
